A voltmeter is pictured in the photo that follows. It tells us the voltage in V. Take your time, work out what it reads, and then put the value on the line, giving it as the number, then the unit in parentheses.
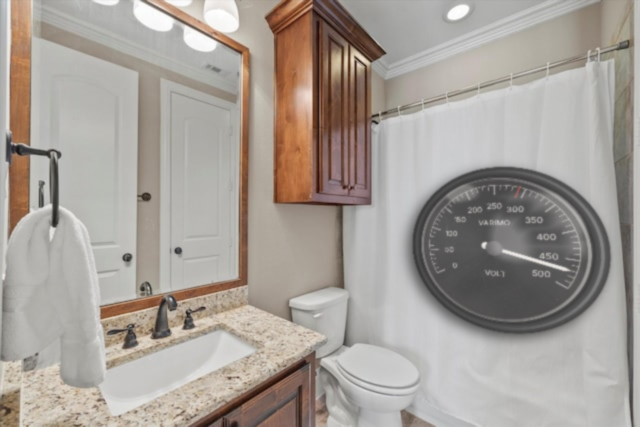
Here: 470 (V)
